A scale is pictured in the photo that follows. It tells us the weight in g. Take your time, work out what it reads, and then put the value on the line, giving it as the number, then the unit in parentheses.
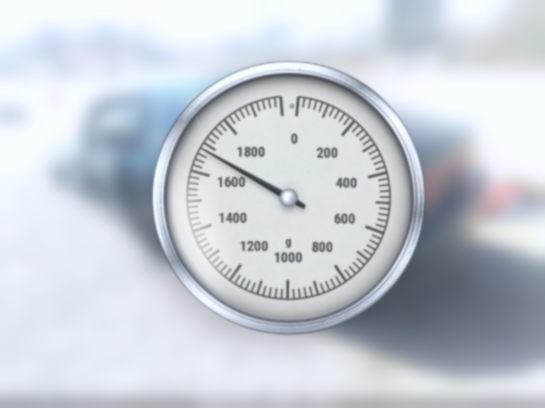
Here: 1680 (g)
